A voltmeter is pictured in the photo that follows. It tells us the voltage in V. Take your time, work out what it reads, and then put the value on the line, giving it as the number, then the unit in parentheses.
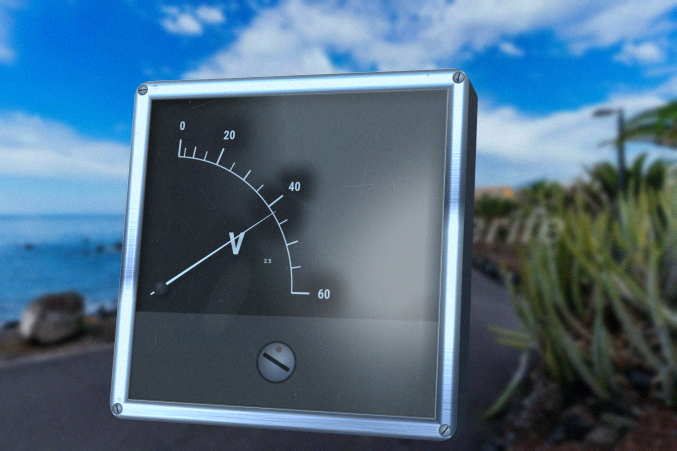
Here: 42.5 (V)
